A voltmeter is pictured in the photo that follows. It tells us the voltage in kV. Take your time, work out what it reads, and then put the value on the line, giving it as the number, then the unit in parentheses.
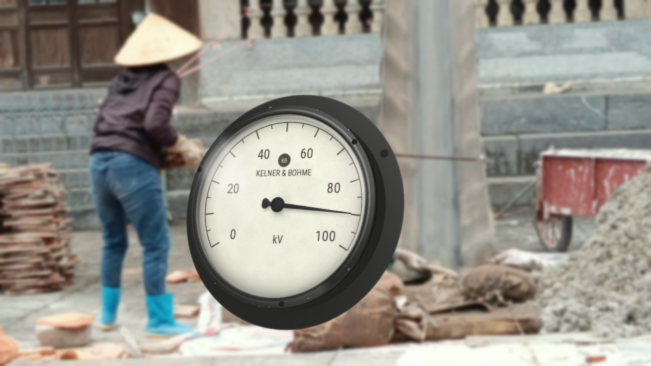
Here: 90 (kV)
